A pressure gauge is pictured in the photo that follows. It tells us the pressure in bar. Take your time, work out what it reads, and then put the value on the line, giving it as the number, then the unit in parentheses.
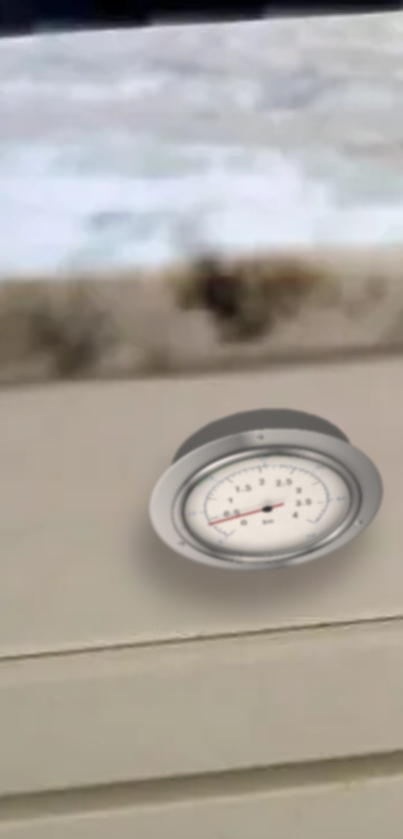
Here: 0.5 (bar)
